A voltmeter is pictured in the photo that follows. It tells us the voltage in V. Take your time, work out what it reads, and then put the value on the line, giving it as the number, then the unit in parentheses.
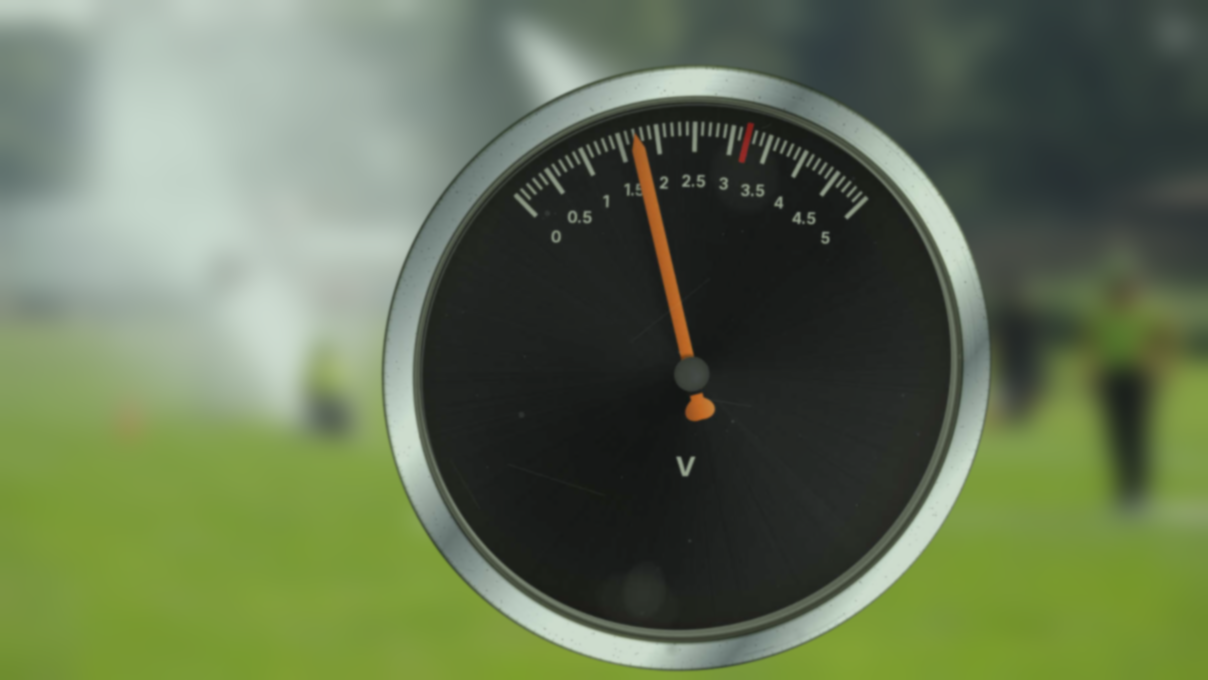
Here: 1.7 (V)
